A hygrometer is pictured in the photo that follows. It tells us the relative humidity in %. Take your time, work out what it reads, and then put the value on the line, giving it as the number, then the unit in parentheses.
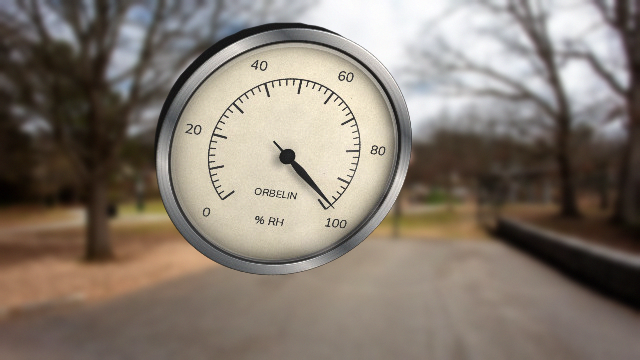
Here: 98 (%)
